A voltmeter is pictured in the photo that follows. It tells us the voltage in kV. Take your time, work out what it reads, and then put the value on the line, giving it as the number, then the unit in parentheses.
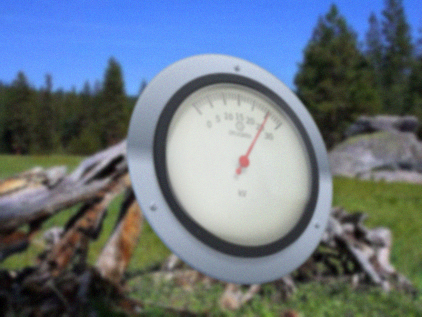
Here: 25 (kV)
